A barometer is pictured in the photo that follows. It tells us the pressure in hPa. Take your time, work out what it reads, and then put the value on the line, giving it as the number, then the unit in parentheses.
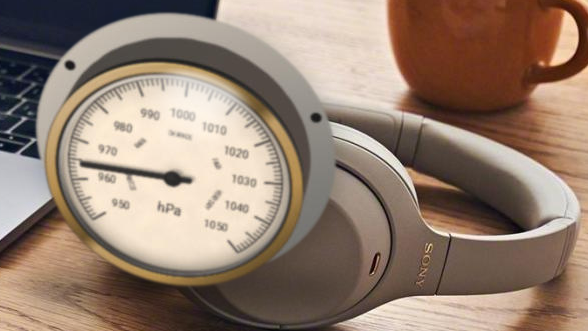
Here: 965 (hPa)
